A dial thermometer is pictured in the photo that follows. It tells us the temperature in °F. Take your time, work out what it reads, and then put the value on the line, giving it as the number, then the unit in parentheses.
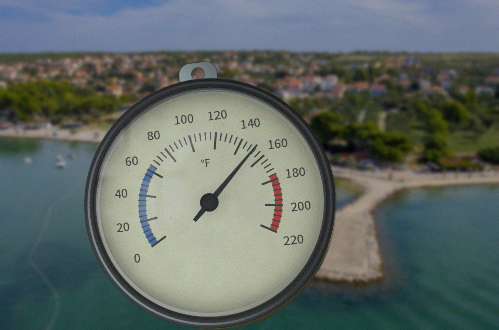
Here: 152 (°F)
